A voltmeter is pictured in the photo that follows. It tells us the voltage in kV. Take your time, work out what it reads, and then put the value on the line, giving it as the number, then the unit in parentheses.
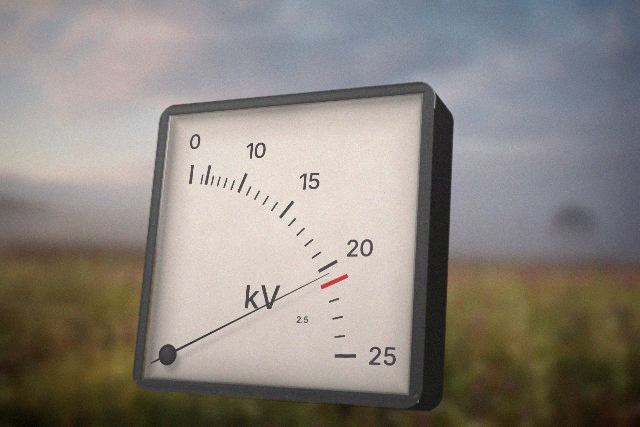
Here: 20.5 (kV)
